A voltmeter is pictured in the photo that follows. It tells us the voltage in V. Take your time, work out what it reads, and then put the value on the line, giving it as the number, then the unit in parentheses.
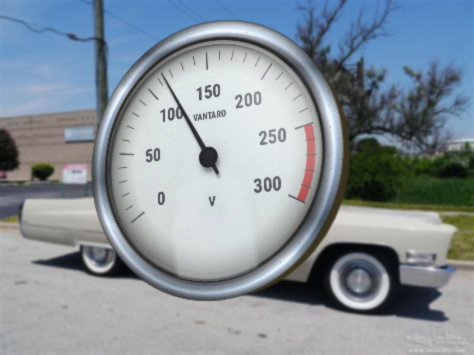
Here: 115 (V)
